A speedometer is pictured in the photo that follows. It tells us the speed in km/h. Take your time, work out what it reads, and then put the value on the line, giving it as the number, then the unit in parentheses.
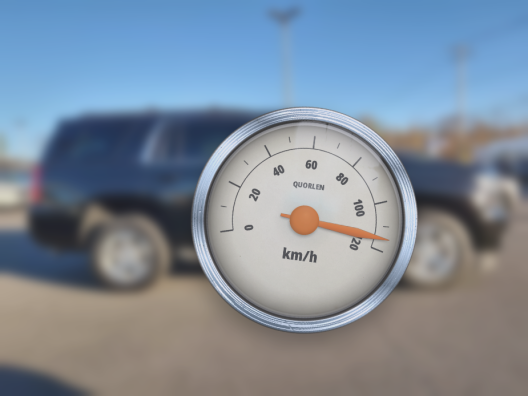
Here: 115 (km/h)
